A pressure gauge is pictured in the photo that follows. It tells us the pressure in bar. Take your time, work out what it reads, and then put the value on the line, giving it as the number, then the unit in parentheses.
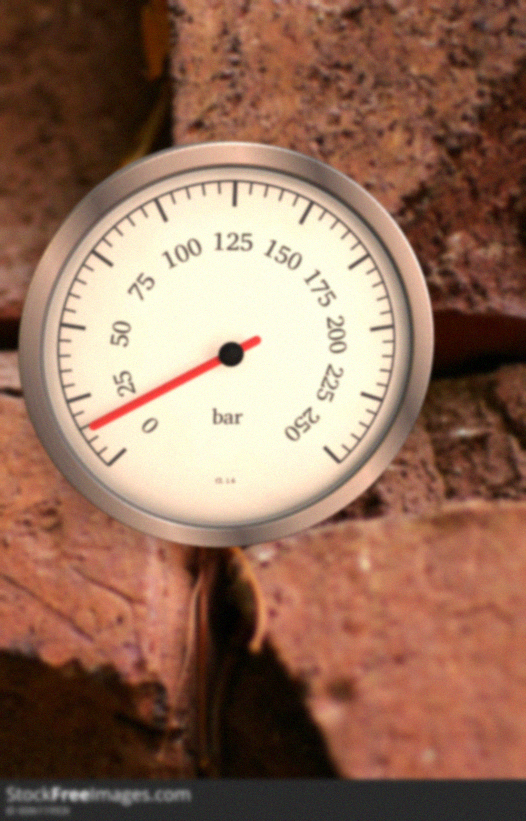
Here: 15 (bar)
